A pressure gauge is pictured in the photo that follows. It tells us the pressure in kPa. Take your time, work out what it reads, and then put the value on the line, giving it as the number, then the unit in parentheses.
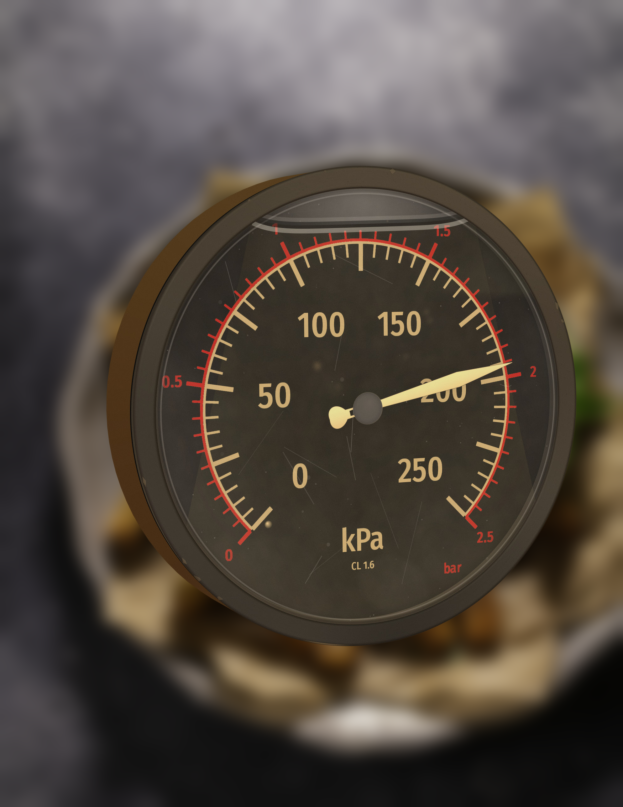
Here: 195 (kPa)
